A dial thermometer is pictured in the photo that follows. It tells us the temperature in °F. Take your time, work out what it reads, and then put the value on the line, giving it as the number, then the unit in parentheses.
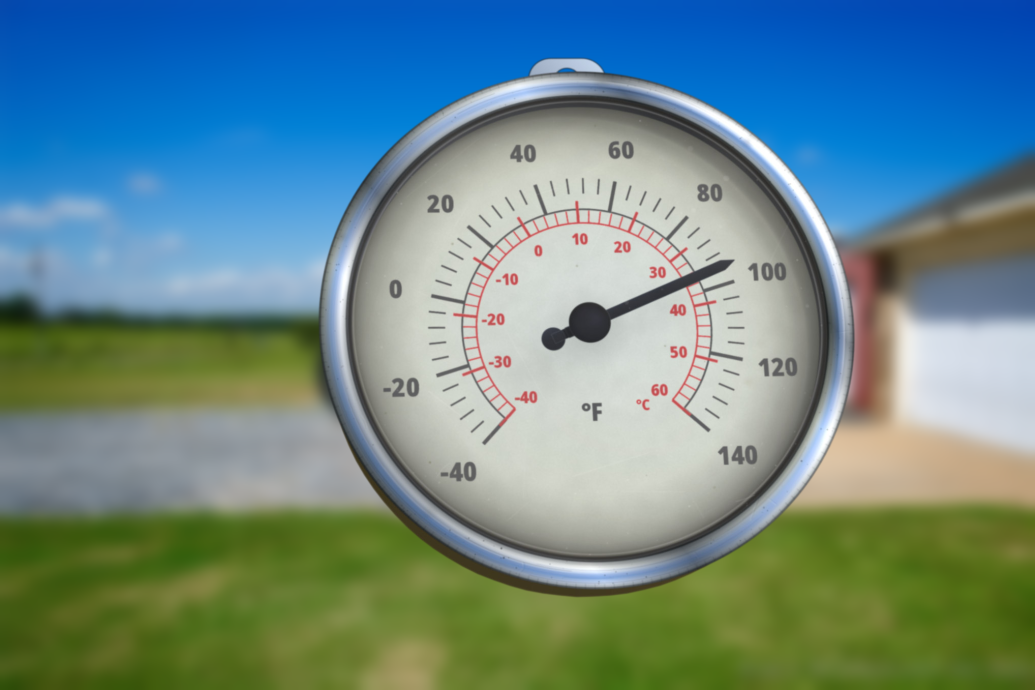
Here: 96 (°F)
